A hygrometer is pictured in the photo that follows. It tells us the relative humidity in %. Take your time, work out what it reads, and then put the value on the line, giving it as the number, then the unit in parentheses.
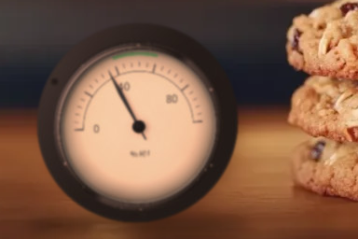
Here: 36 (%)
